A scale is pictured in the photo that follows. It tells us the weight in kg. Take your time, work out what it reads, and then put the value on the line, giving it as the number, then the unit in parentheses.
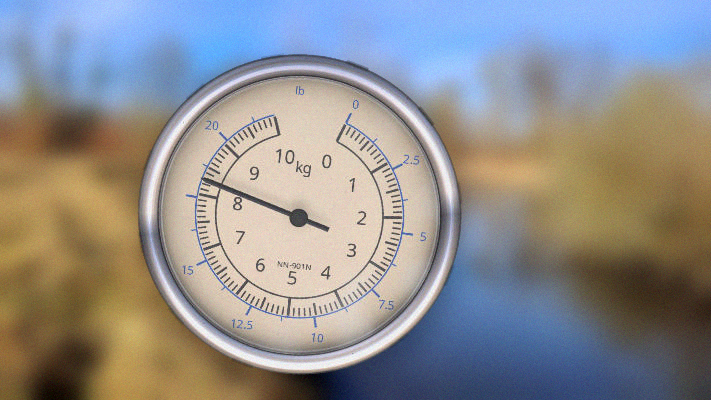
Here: 8.3 (kg)
